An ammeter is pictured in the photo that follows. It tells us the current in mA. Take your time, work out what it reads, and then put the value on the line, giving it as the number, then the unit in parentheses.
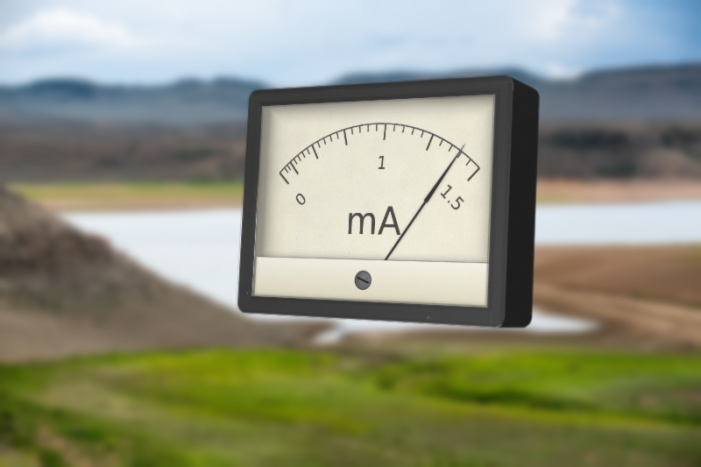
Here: 1.4 (mA)
